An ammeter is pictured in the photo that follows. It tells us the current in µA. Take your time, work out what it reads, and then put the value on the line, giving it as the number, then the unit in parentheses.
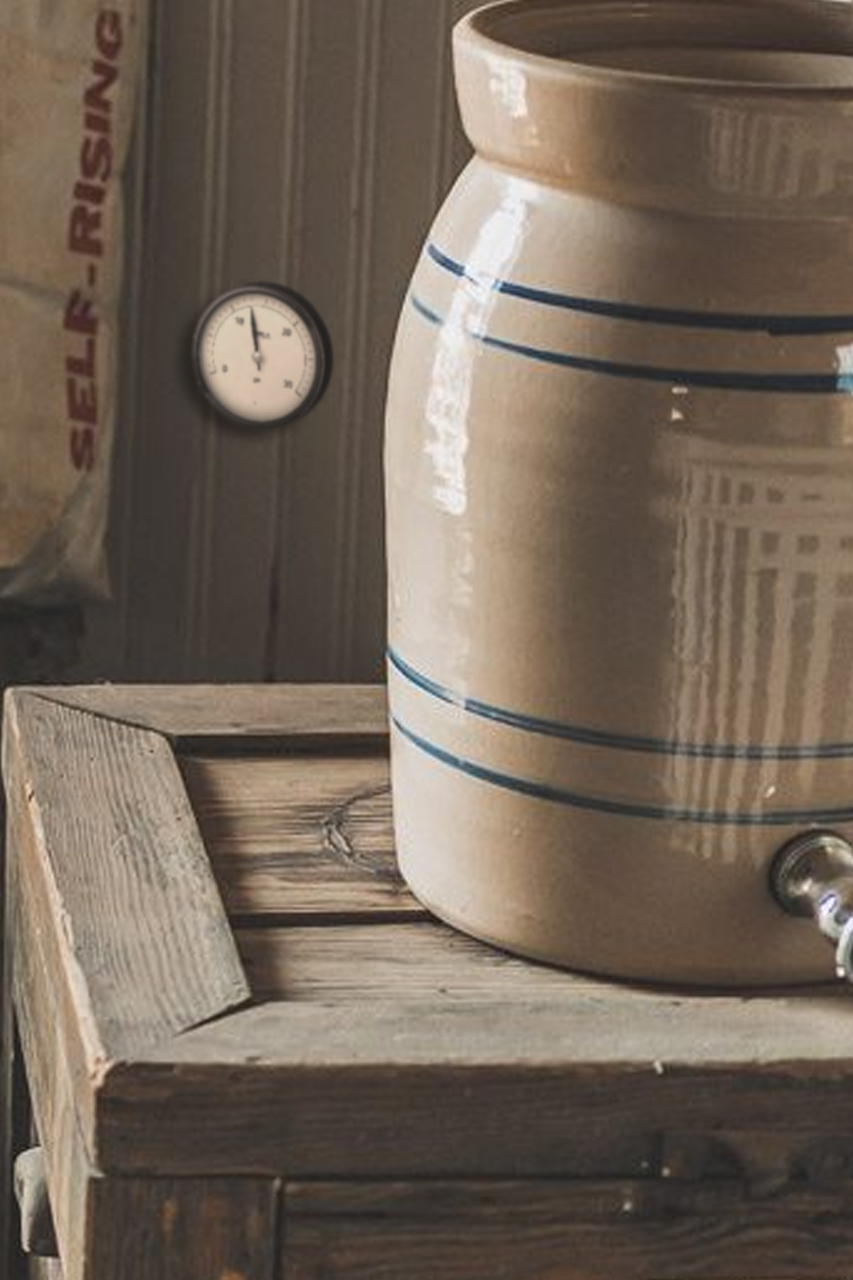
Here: 13 (µA)
